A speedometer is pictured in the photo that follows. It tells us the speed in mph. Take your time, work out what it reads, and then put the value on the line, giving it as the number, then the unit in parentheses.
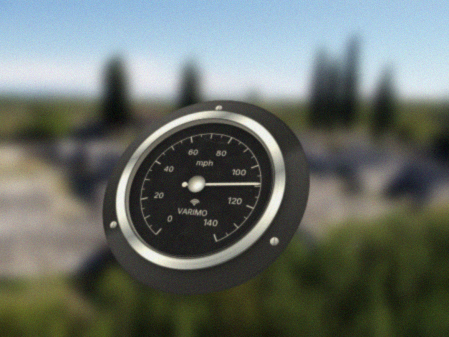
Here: 110 (mph)
